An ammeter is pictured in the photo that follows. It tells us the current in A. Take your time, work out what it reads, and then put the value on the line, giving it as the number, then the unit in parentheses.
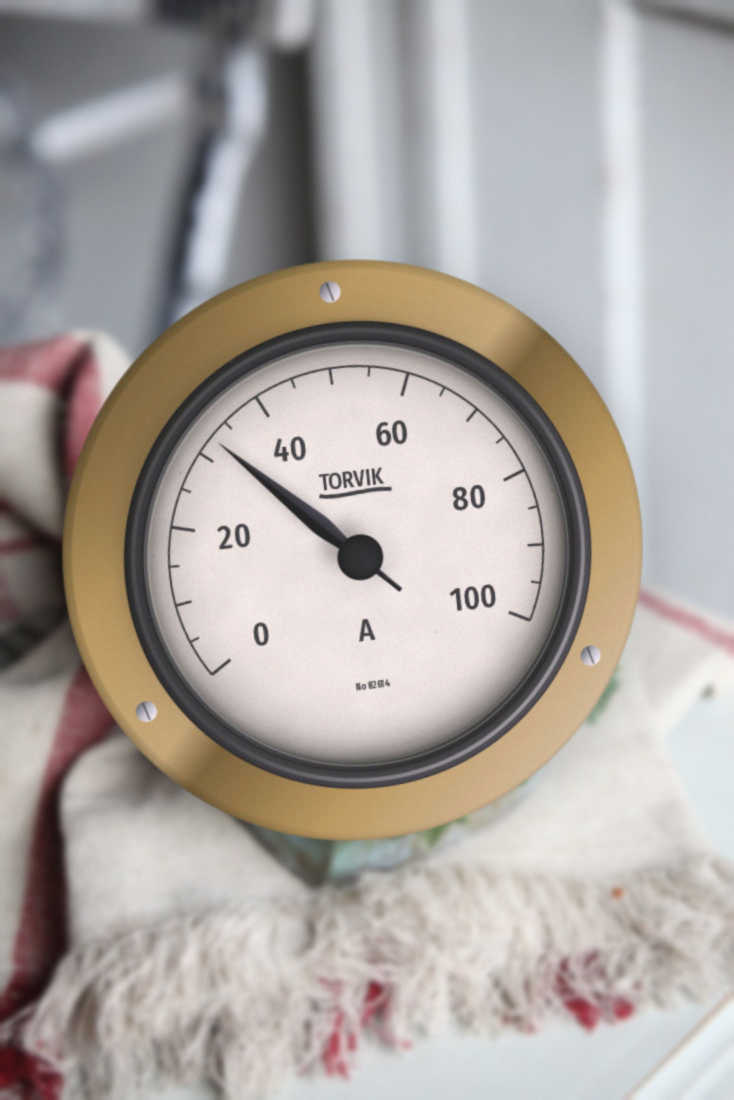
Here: 32.5 (A)
